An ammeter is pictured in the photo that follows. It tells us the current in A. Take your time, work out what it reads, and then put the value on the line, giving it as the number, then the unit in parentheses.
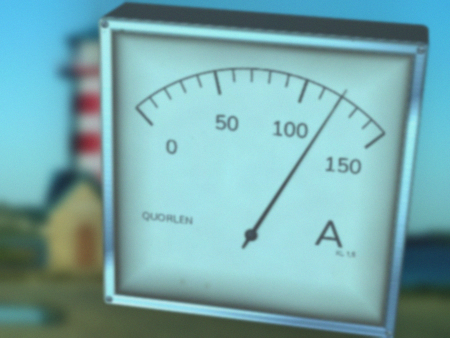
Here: 120 (A)
